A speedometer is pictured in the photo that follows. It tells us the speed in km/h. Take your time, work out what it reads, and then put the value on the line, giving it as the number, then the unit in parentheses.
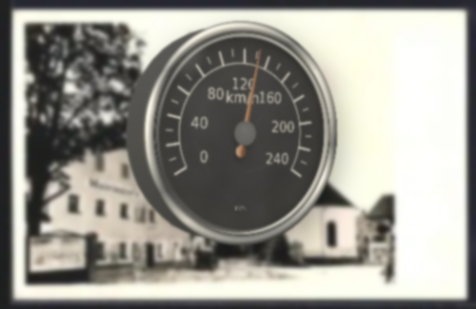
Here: 130 (km/h)
